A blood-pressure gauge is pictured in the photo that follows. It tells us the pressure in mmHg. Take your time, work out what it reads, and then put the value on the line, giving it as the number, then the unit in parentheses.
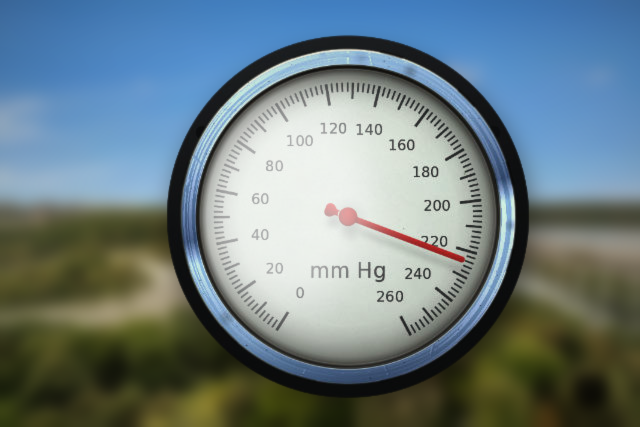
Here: 224 (mmHg)
